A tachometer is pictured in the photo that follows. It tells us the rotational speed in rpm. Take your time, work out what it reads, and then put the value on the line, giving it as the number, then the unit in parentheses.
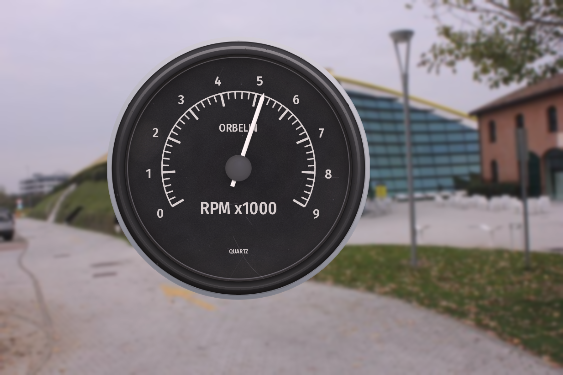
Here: 5200 (rpm)
